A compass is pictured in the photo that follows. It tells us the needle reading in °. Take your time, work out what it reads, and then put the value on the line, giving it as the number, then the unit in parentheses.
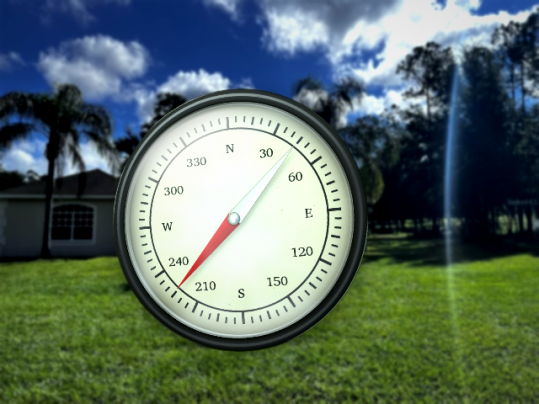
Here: 225 (°)
